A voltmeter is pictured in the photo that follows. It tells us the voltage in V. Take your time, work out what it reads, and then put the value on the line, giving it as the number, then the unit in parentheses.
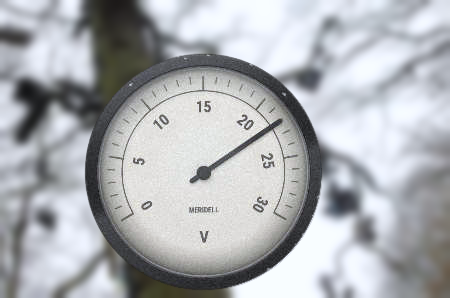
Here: 22 (V)
